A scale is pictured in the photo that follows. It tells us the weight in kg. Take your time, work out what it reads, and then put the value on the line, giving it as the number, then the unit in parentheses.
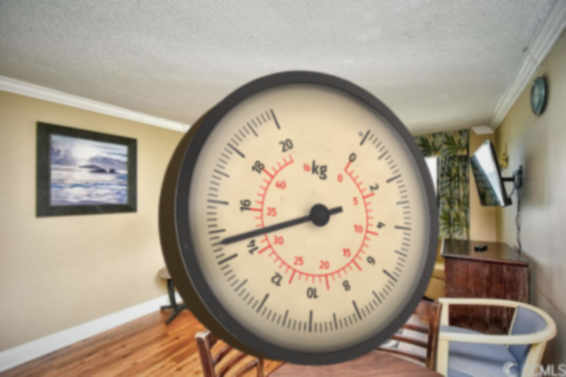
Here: 14.6 (kg)
